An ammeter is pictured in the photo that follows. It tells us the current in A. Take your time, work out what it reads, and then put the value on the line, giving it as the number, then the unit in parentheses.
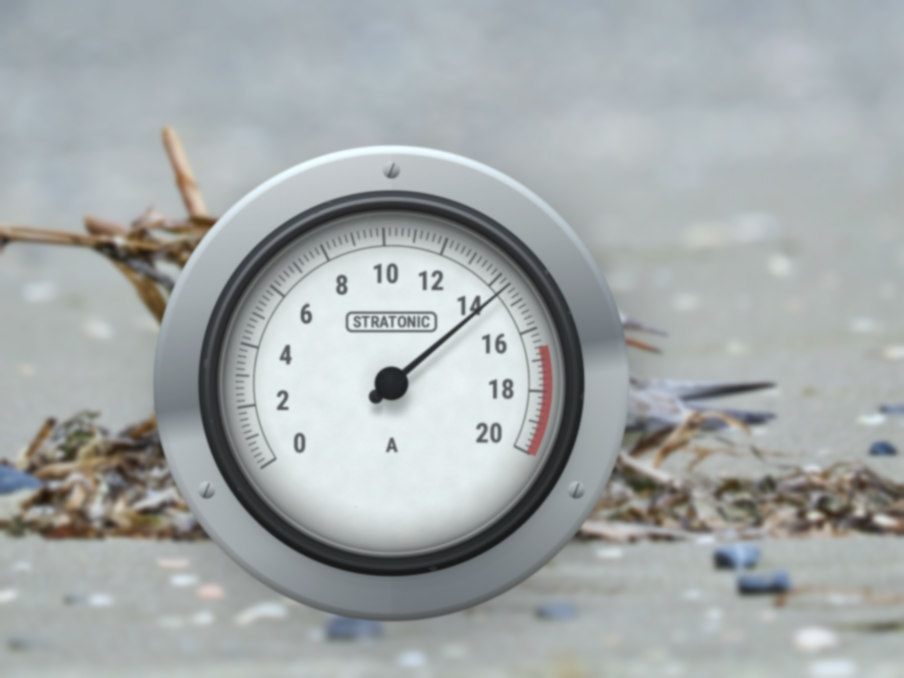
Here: 14.4 (A)
